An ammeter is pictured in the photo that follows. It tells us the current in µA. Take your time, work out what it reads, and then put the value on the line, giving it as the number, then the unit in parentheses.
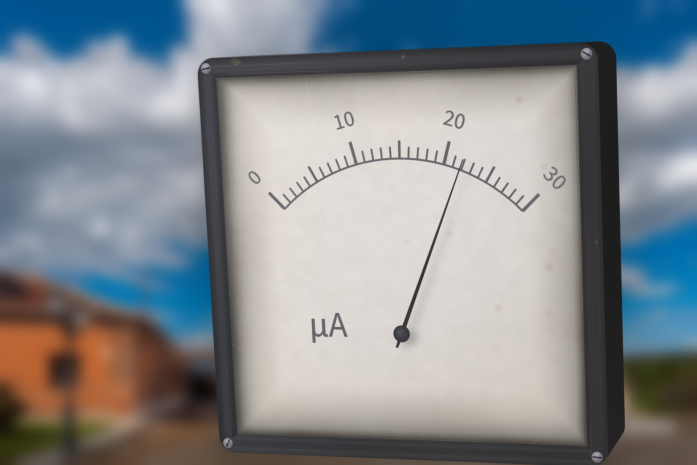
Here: 22 (µA)
